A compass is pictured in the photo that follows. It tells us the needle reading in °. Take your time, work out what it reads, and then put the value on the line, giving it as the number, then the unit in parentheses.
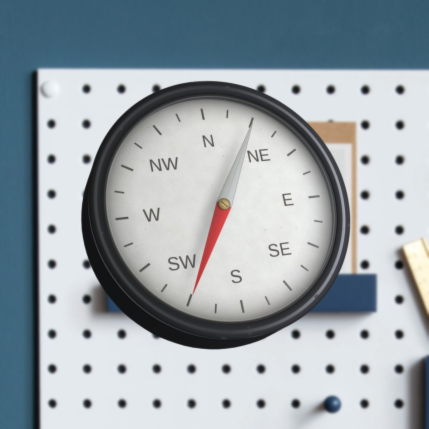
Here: 210 (°)
